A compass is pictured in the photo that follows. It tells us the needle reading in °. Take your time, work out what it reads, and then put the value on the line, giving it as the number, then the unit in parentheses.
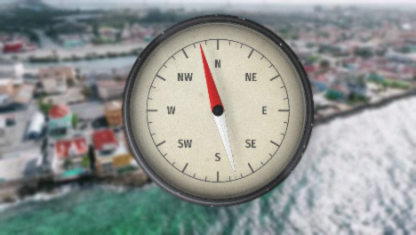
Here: 345 (°)
